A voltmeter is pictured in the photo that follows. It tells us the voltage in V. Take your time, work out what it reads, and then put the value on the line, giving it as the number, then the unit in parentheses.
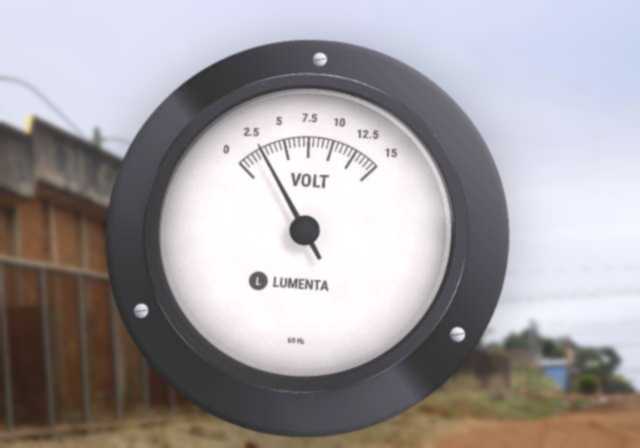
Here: 2.5 (V)
